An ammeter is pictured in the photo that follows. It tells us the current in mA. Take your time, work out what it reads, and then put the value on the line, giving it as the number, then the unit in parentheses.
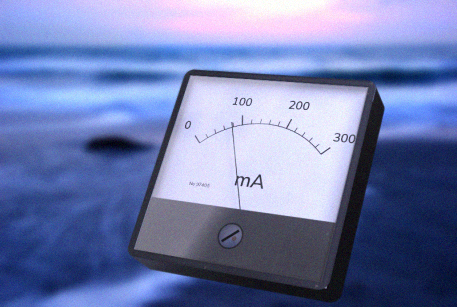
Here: 80 (mA)
